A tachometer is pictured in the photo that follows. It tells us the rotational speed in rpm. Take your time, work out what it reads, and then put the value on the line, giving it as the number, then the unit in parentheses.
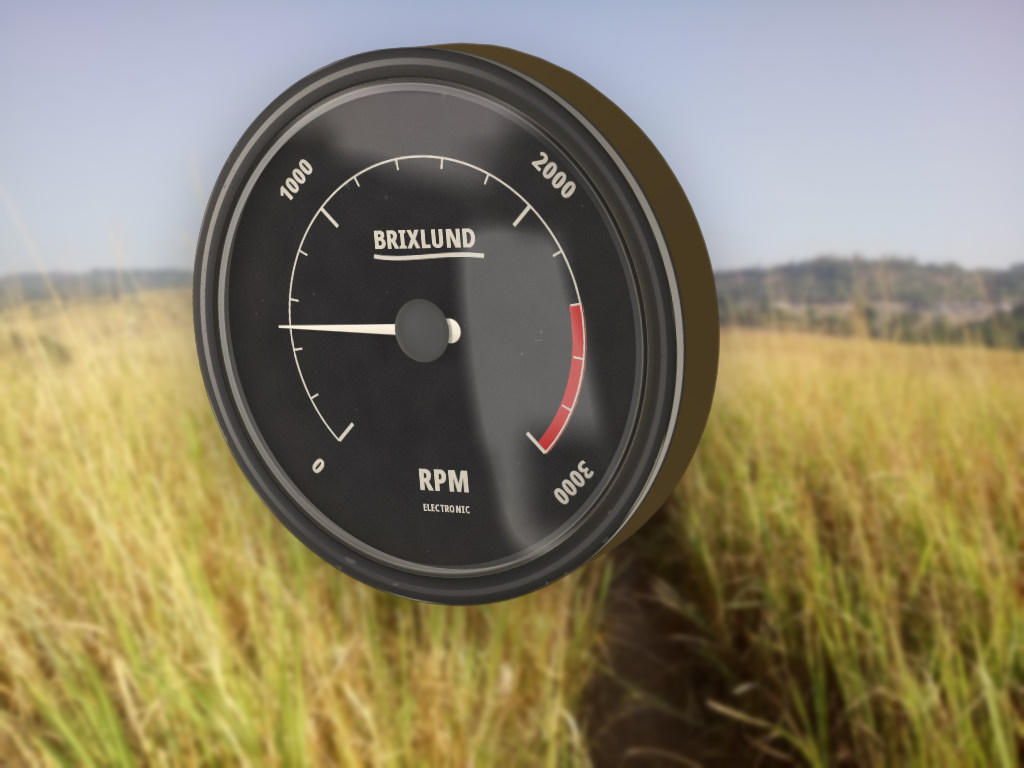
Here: 500 (rpm)
